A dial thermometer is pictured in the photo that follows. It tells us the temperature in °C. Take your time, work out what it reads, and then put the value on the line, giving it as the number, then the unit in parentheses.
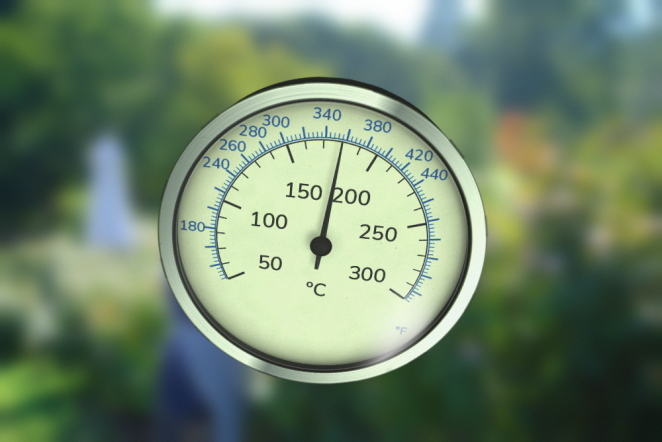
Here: 180 (°C)
